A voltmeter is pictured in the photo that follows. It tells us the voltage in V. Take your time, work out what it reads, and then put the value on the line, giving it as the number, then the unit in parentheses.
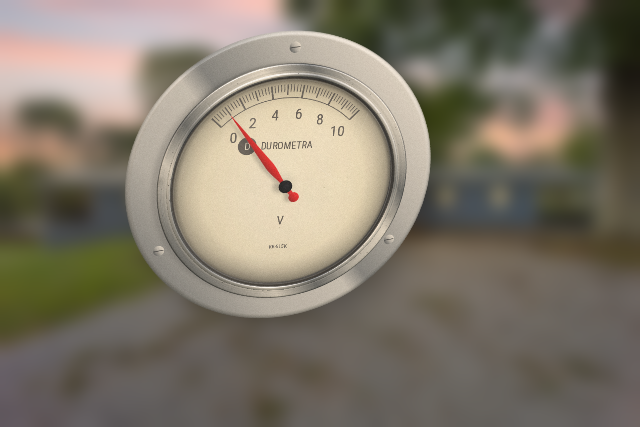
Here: 1 (V)
